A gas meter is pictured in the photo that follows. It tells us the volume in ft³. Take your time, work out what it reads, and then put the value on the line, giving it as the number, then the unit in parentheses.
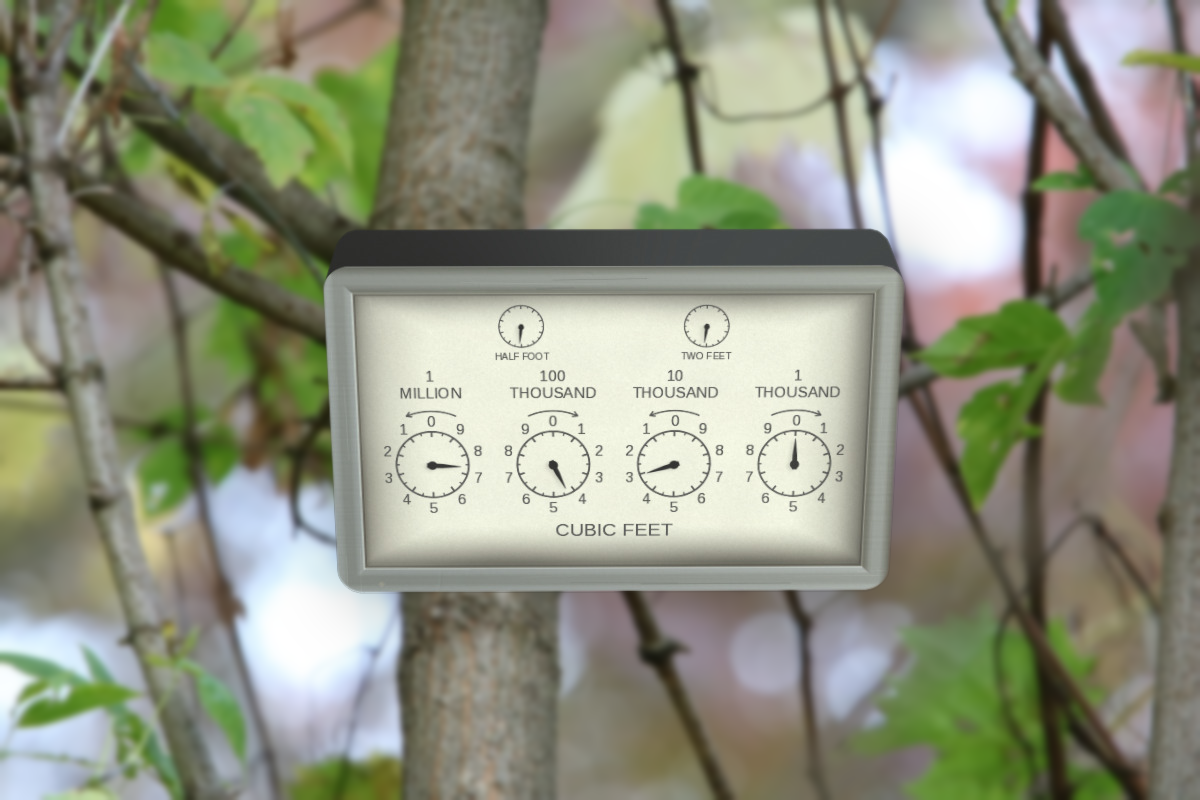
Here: 743000 (ft³)
